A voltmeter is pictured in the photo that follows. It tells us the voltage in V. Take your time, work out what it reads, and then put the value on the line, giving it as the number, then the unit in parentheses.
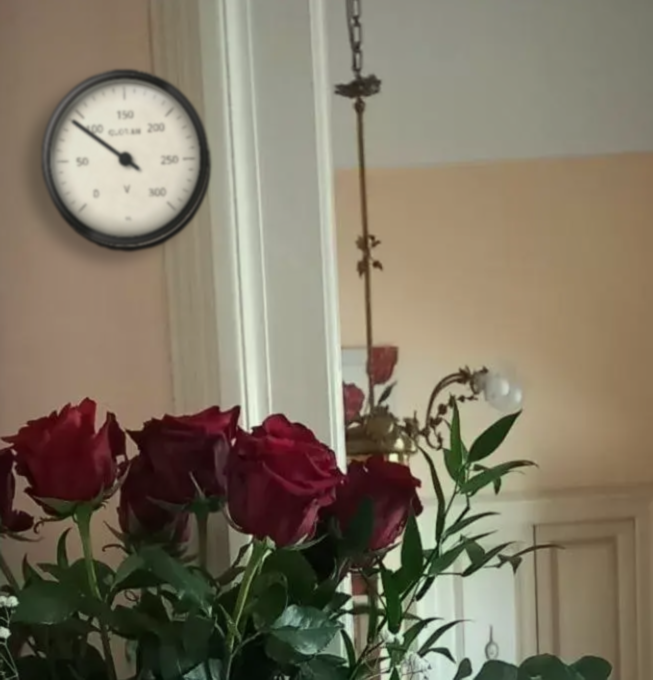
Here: 90 (V)
